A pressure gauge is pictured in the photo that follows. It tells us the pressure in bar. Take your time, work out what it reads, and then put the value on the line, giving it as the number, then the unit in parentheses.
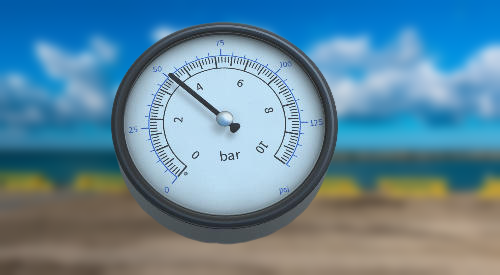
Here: 3.5 (bar)
